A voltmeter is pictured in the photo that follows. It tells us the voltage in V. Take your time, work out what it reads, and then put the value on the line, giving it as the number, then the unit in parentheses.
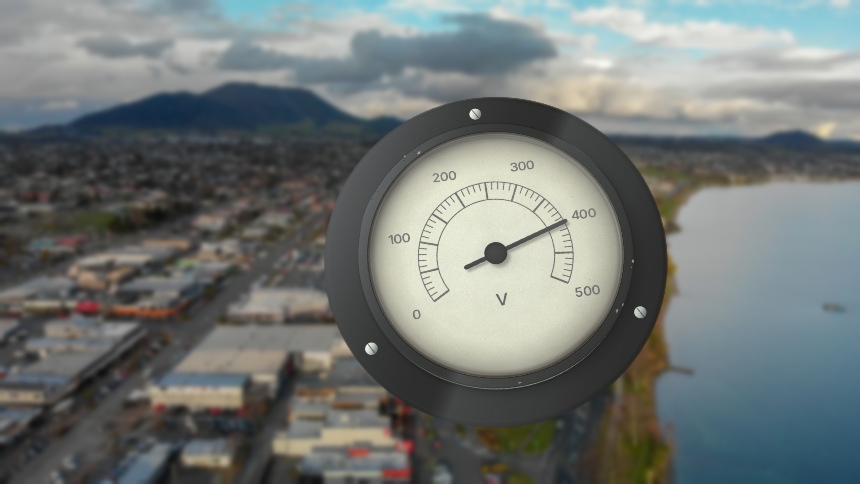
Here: 400 (V)
